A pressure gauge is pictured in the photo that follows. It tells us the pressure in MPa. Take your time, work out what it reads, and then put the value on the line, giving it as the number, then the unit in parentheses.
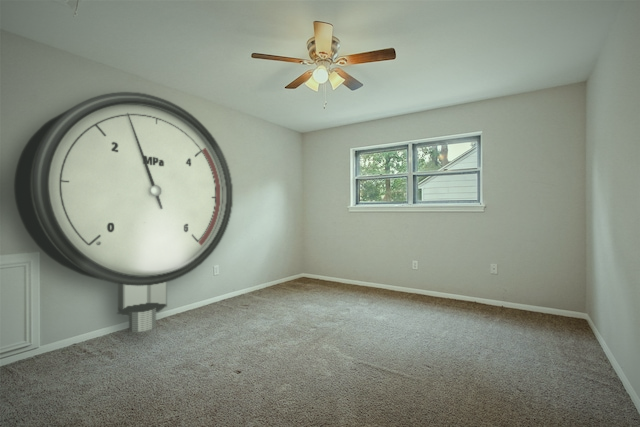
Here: 2.5 (MPa)
